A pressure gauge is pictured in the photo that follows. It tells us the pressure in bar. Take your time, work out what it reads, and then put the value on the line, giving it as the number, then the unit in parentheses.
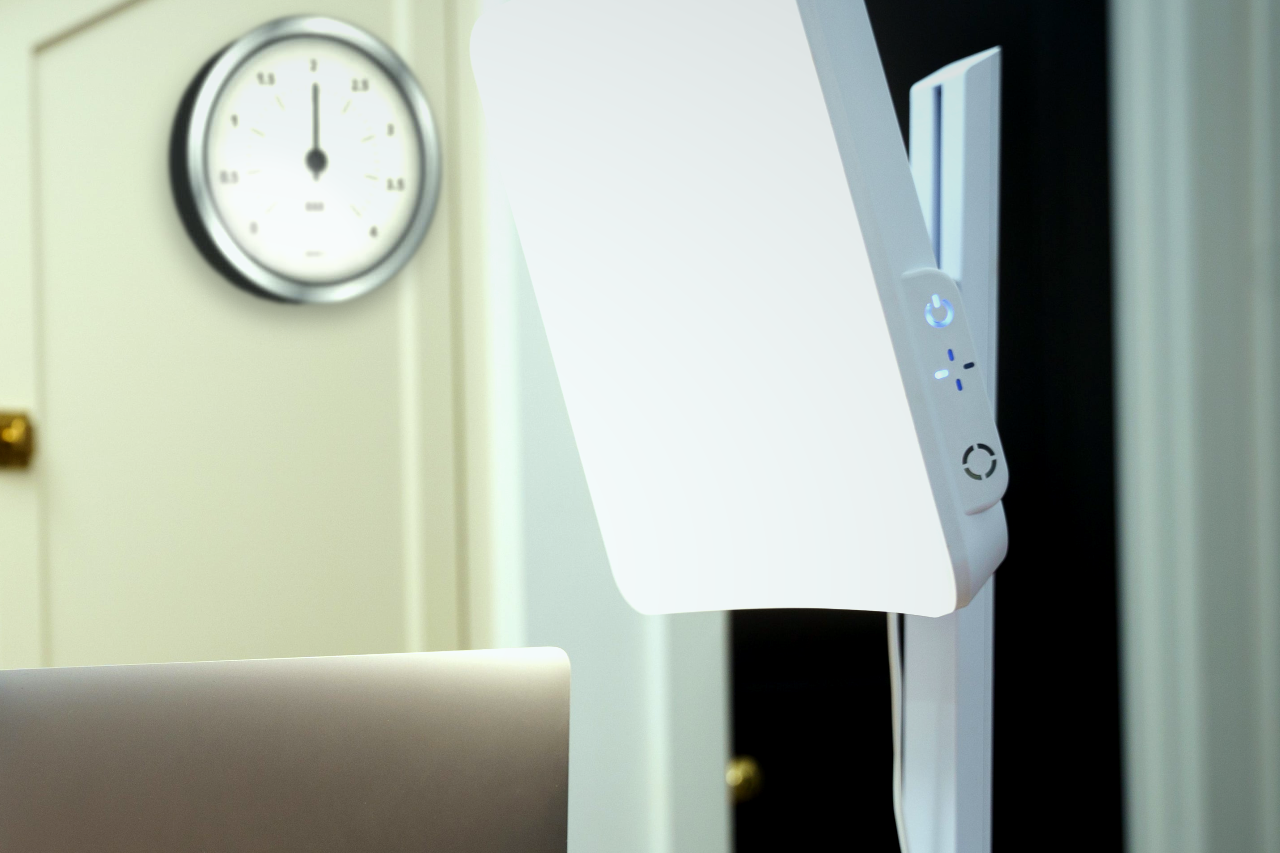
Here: 2 (bar)
